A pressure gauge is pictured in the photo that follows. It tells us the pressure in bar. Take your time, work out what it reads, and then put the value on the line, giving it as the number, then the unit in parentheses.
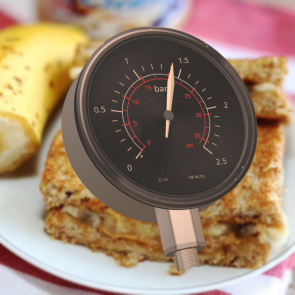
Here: 1.4 (bar)
